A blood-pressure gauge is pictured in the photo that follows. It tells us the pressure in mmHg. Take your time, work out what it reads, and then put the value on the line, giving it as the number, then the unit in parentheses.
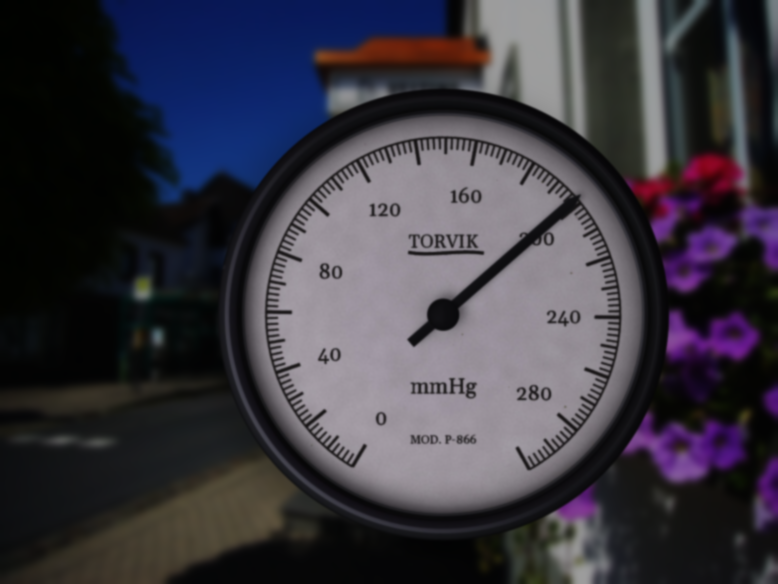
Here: 198 (mmHg)
